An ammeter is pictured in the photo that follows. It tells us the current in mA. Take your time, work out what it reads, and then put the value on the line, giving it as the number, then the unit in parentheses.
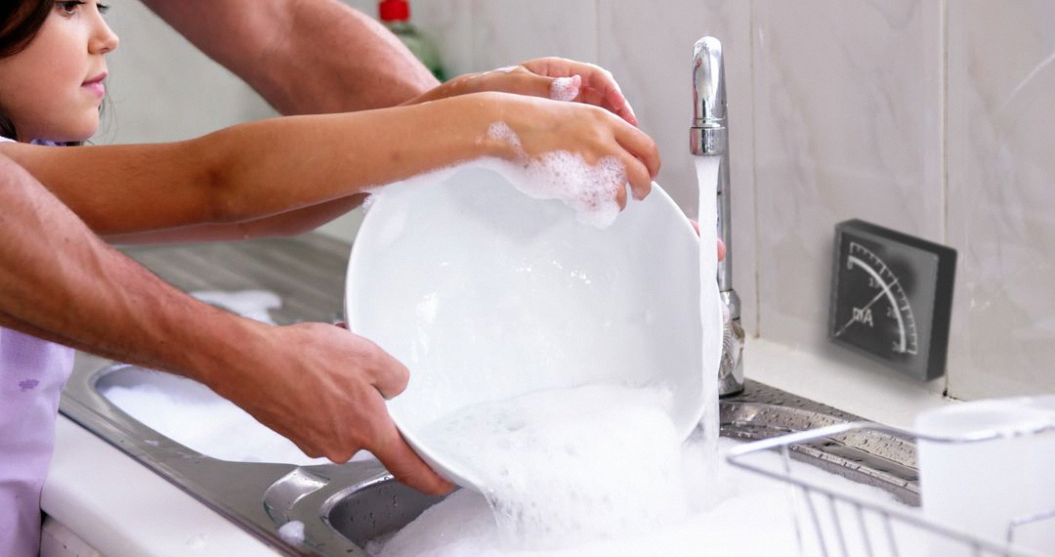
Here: 14 (mA)
